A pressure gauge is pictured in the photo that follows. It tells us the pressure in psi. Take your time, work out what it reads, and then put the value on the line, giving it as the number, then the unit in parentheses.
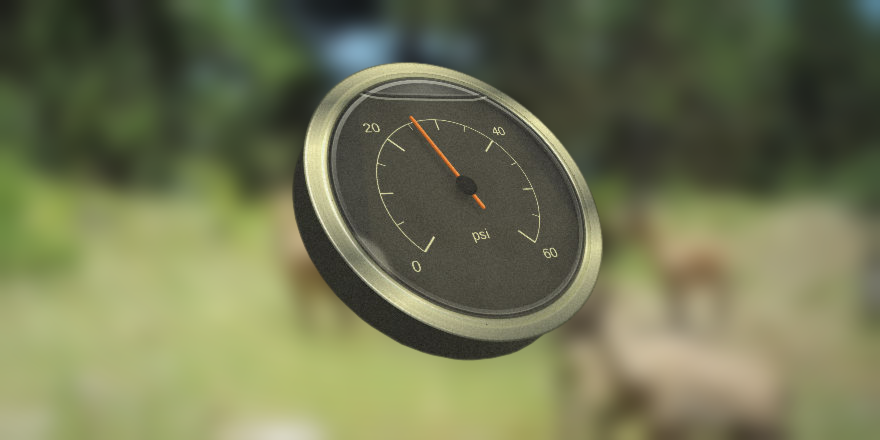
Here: 25 (psi)
